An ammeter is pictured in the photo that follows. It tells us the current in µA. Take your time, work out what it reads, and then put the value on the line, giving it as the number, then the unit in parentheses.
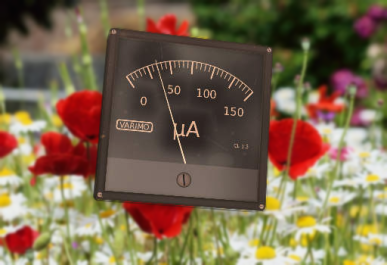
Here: 35 (µA)
